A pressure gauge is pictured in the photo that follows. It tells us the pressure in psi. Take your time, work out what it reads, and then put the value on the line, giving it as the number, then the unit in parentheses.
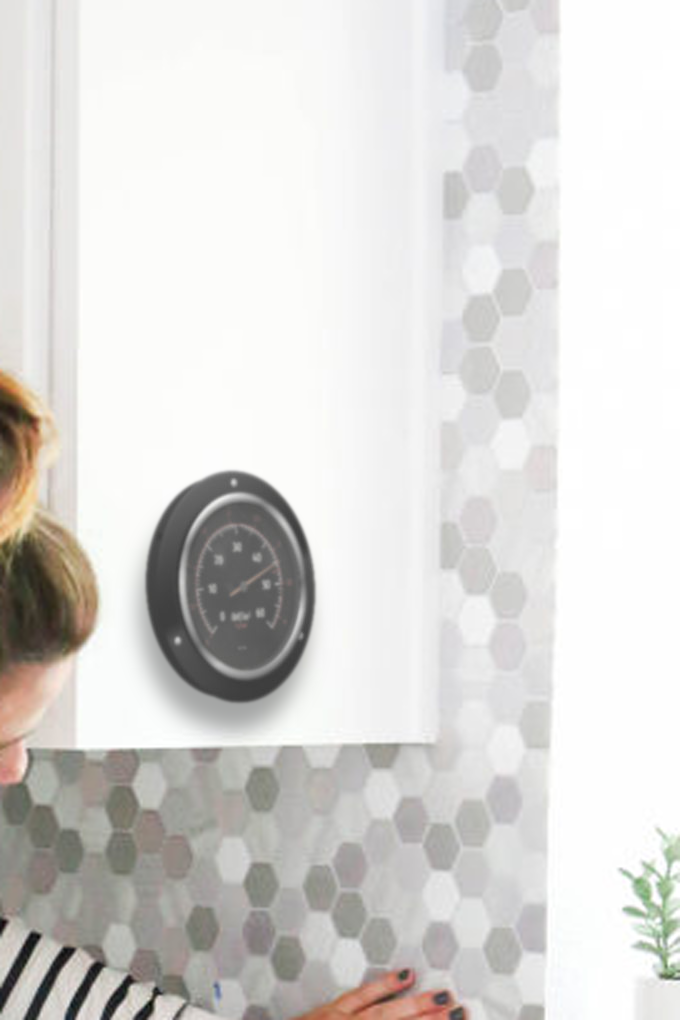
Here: 45 (psi)
